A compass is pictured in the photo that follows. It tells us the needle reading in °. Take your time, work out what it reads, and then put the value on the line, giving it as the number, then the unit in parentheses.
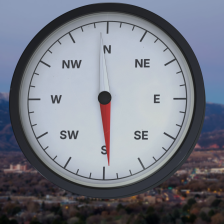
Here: 175 (°)
